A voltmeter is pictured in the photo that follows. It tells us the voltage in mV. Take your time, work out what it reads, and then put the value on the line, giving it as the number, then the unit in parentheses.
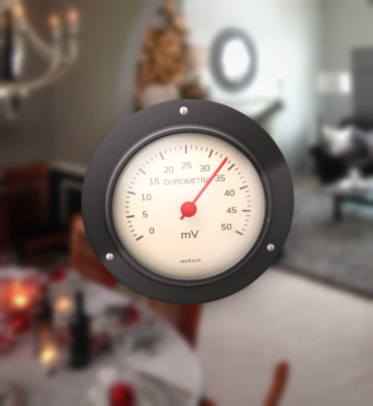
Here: 33 (mV)
